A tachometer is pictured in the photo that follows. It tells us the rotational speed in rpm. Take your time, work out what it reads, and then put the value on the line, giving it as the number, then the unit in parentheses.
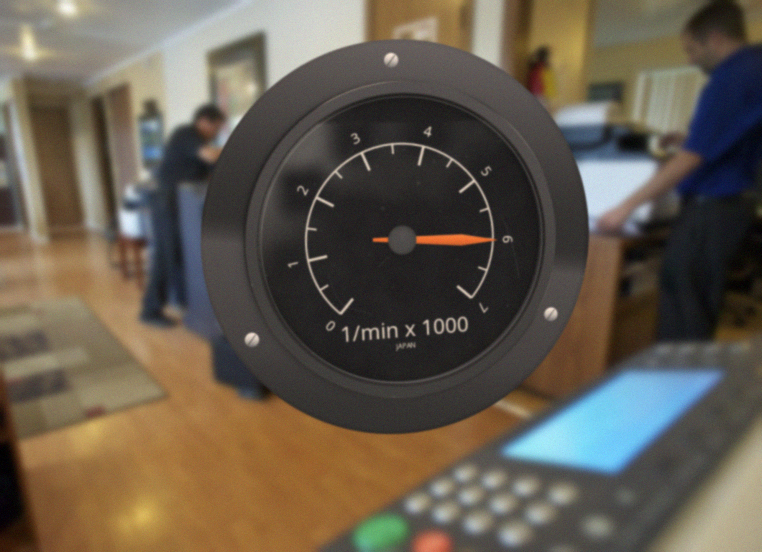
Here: 6000 (rpm)
